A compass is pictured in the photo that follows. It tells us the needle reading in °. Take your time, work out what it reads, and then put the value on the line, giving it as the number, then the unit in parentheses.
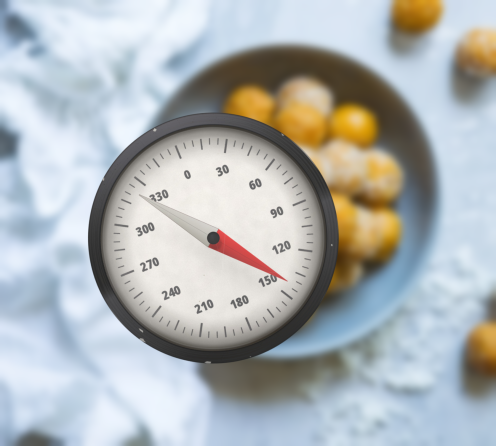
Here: 142.5 (°)
